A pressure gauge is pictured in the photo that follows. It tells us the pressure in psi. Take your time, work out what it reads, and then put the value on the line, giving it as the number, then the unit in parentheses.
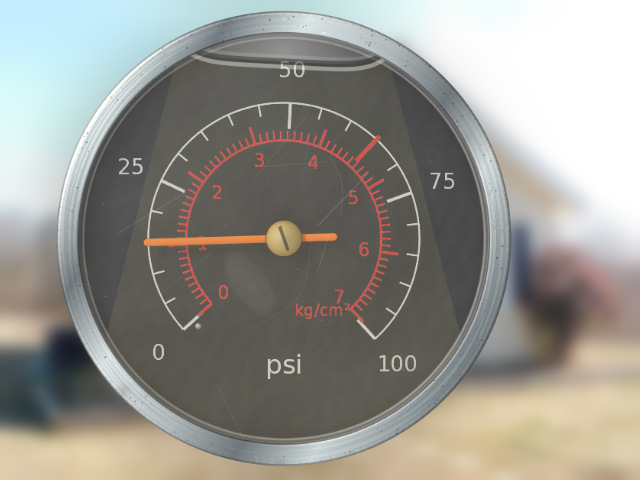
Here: 15 (psi)
